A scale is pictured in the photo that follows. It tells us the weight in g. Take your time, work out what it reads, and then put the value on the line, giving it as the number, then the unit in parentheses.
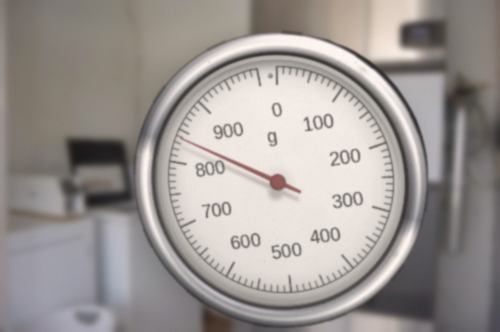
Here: 840 (g)
